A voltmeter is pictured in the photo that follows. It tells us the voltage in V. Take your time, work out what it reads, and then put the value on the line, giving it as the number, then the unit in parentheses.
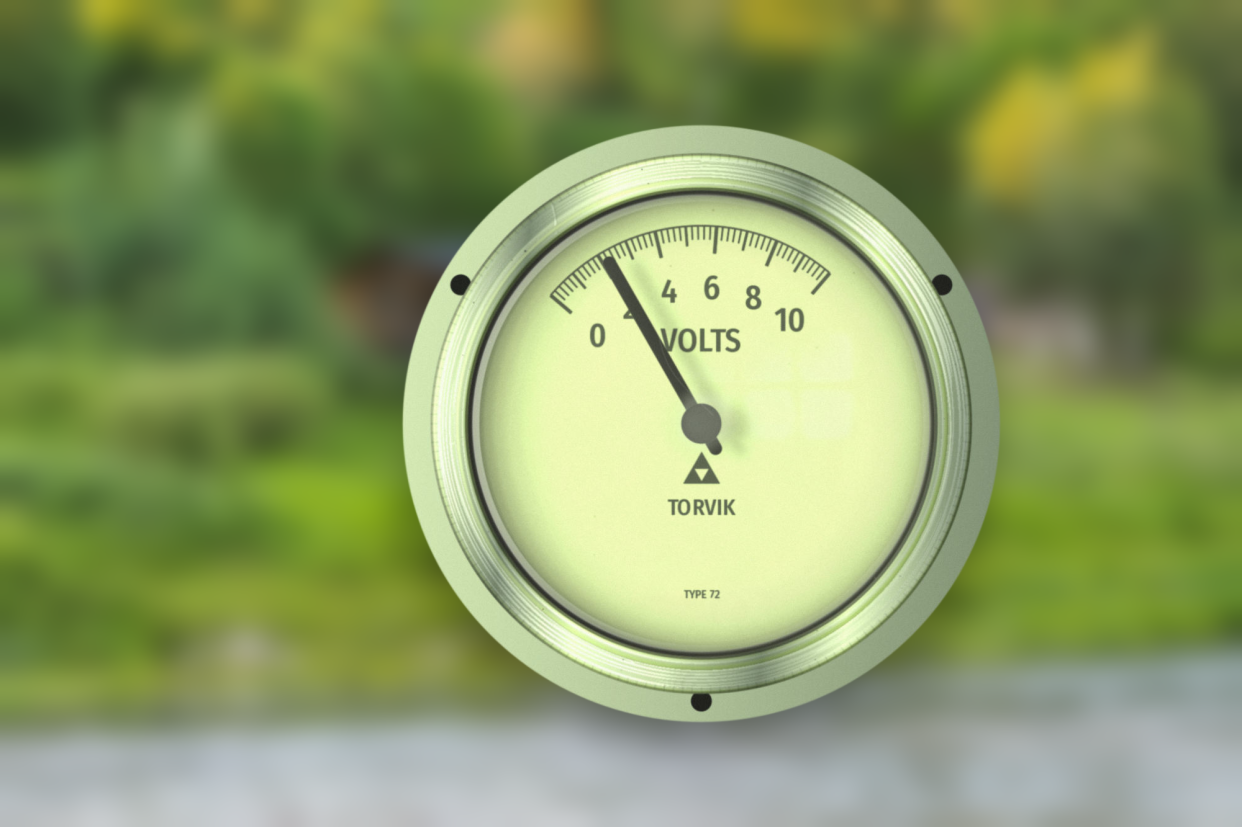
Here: 2.2 (V)
